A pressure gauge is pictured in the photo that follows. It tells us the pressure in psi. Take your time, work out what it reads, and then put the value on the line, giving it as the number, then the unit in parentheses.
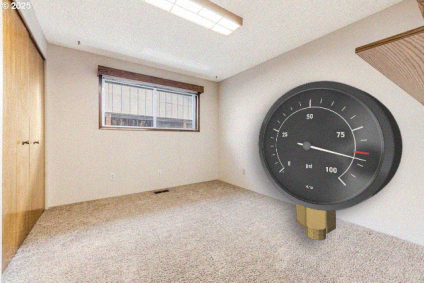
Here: 87.5 (psi)
